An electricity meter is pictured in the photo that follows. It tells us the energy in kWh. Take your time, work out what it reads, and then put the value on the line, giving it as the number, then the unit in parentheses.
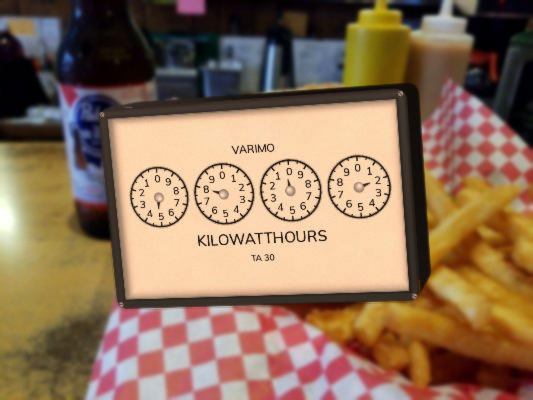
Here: 4802 (kWh)
